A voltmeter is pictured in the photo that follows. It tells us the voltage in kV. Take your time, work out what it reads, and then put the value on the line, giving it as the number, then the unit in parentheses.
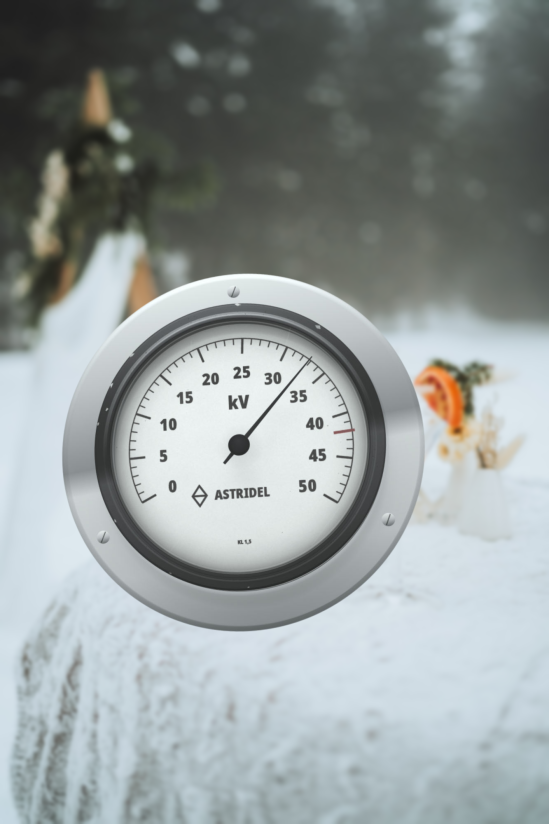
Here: 33 (kV)
